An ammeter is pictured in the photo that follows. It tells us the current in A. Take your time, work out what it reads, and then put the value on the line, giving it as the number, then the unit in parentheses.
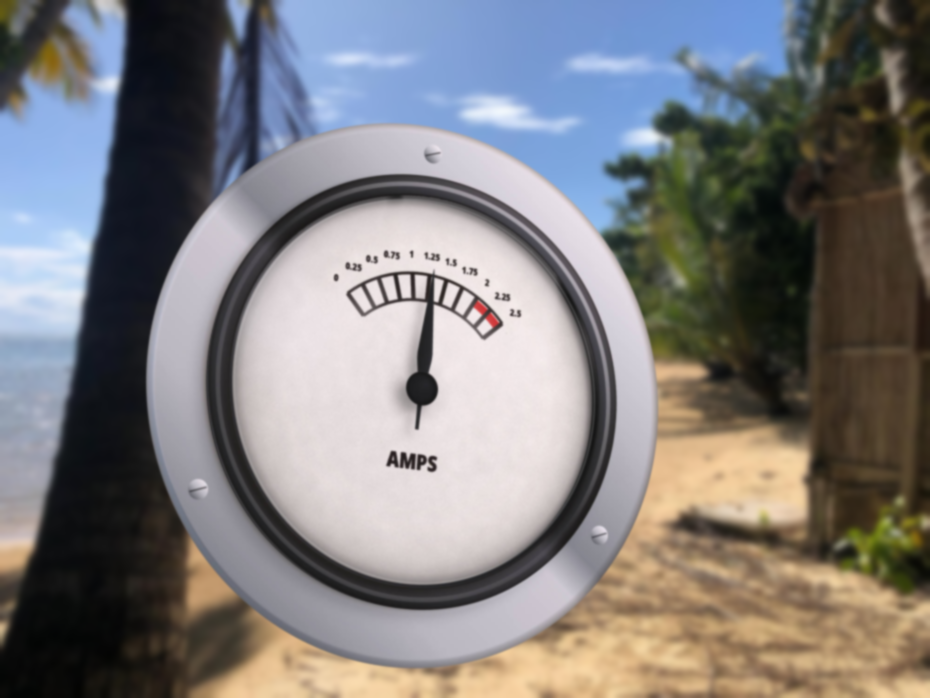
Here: 1.25 (A)
